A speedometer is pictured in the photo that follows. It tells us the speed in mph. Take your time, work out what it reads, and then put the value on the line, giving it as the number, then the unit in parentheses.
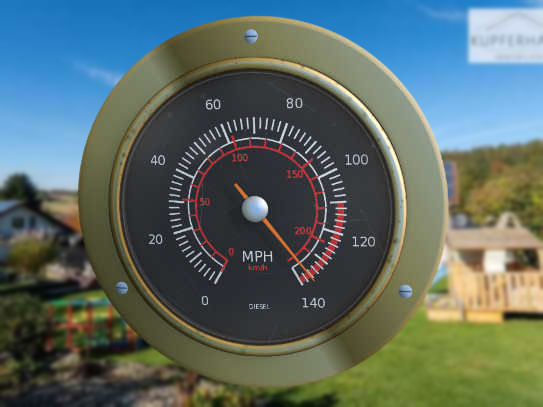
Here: 136 (mph)
